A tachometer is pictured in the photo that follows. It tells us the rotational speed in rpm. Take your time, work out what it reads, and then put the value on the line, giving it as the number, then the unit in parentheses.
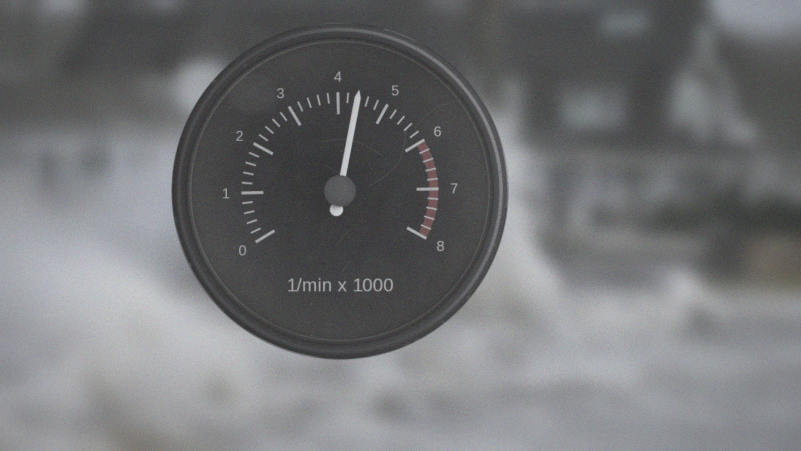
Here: 4400 (rpm)
